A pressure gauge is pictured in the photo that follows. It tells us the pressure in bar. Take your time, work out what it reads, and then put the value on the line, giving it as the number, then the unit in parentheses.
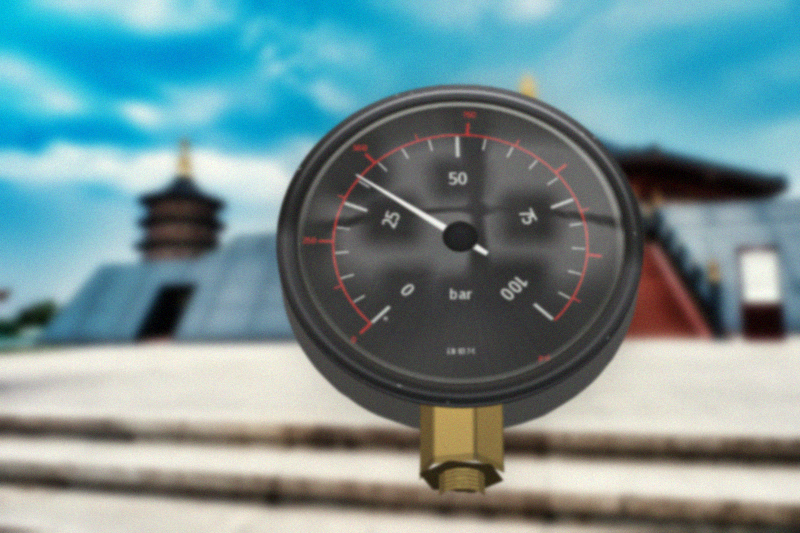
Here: 30 (bar)
